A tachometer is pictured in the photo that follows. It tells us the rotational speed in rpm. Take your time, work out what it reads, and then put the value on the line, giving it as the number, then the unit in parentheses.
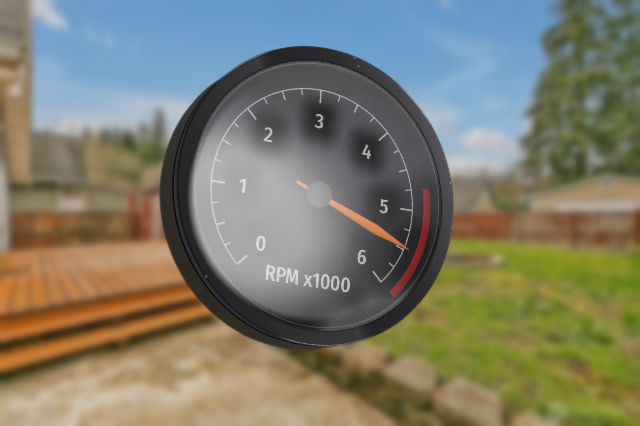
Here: 5500 (rpm)
